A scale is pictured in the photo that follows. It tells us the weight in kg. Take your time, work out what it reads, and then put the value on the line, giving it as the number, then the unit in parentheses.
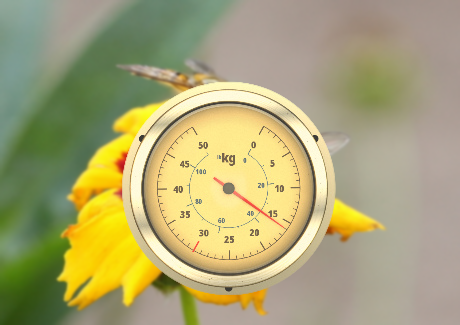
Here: 16 (kg)
